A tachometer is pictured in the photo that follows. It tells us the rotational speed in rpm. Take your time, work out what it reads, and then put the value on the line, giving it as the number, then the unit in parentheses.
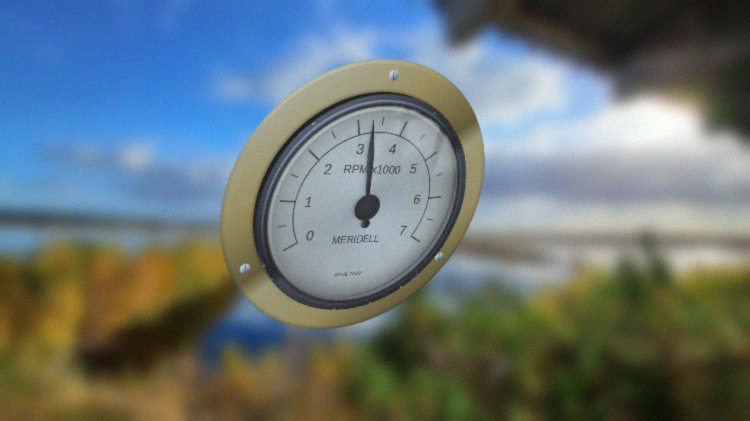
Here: 3250 (rpm)
